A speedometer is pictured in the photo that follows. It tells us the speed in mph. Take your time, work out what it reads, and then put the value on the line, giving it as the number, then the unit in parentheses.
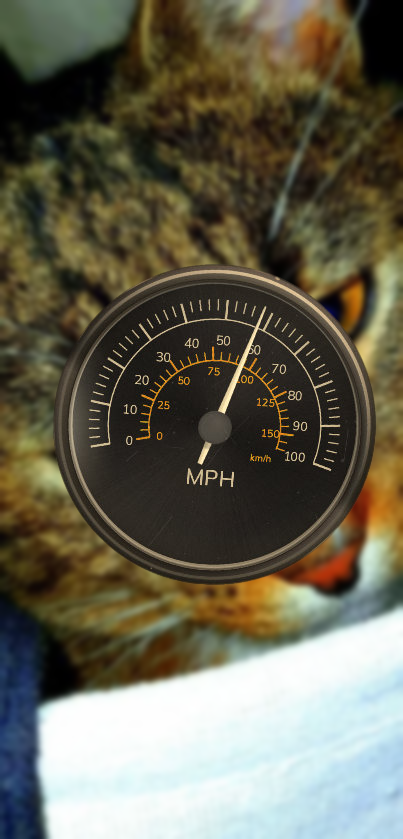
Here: 58 (mph)
